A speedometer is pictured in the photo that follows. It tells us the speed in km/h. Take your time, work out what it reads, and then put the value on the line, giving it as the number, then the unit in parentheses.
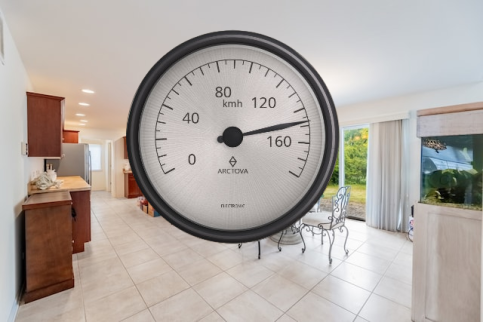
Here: 147.5 (km/h)
